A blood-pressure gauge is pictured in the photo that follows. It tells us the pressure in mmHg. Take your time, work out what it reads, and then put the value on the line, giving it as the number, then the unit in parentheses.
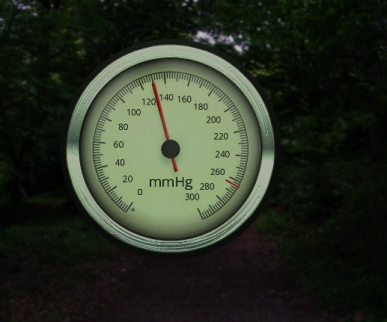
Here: 130 (mmHg)
